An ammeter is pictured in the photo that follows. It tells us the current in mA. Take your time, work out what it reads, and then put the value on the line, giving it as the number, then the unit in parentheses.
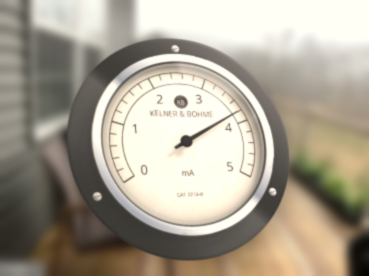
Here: 3.8 (mA)
